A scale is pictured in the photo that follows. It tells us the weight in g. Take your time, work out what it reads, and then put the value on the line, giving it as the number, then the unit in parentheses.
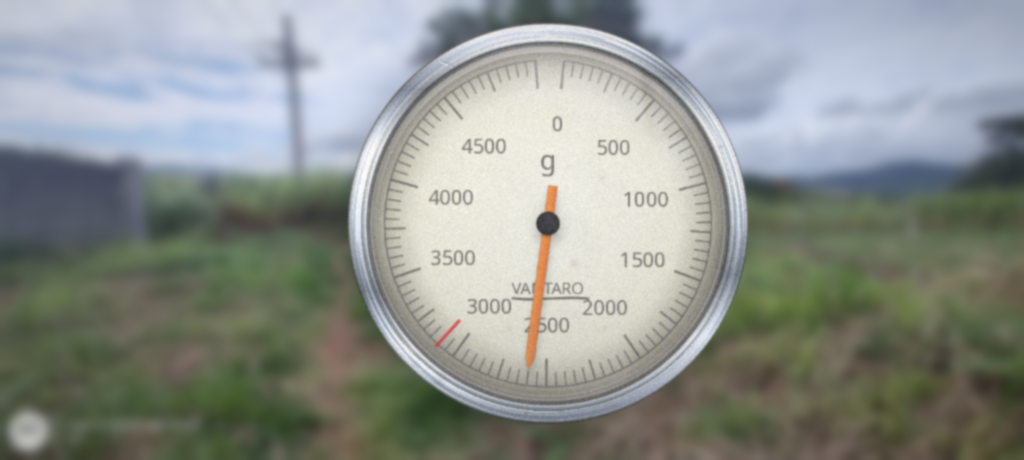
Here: 2600 (g)
